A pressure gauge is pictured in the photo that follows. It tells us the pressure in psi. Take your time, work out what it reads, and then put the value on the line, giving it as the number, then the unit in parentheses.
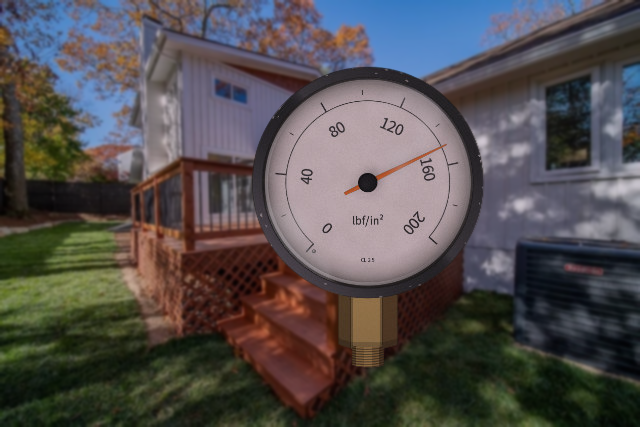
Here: 150 (psi)
